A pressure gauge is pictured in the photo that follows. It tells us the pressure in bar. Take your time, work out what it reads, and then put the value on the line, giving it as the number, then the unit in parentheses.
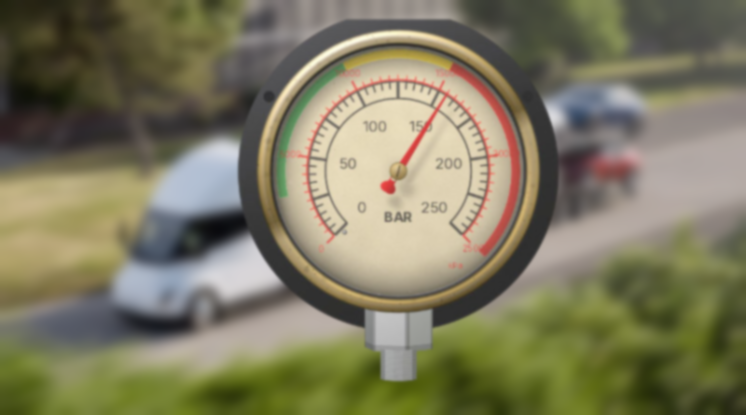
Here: 155 (bar)
